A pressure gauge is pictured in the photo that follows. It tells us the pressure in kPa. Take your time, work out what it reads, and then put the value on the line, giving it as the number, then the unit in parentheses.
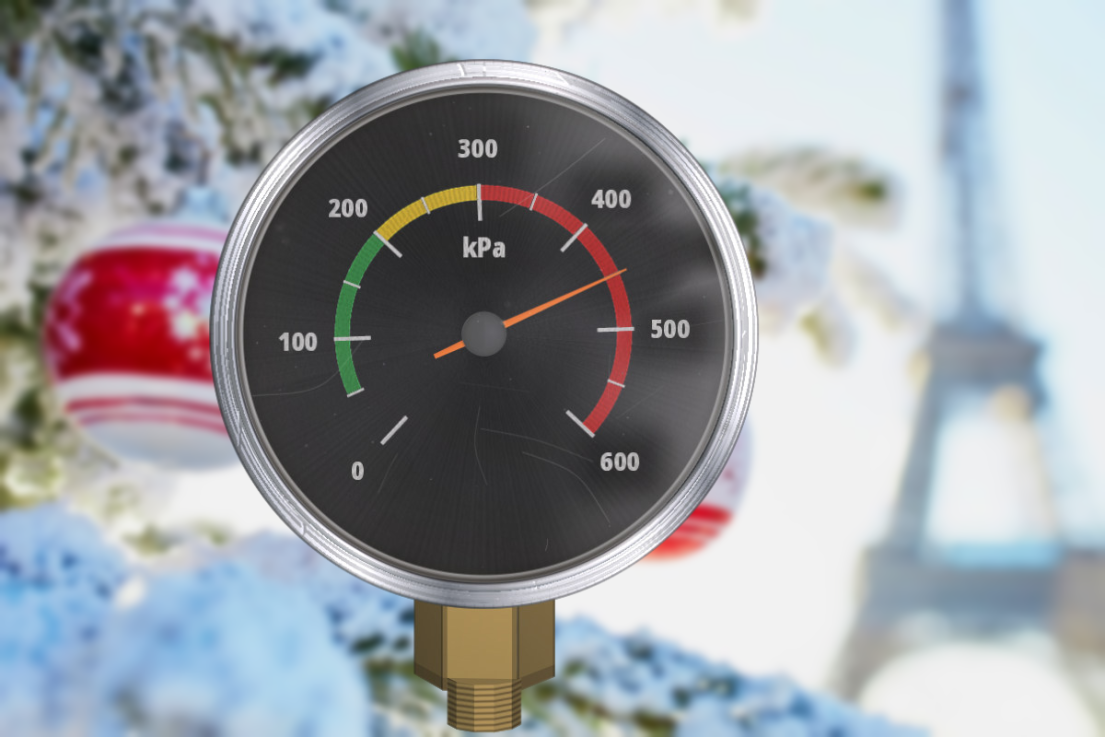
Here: 450 (kPa)
